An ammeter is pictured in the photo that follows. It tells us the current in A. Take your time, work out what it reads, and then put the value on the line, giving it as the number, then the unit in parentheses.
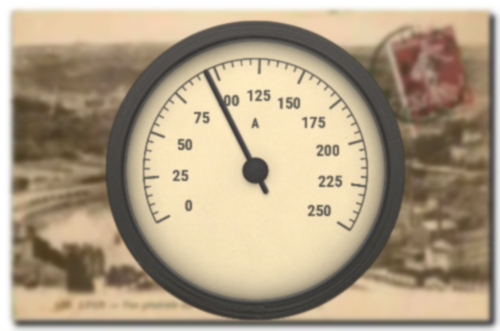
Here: 95 (A)
